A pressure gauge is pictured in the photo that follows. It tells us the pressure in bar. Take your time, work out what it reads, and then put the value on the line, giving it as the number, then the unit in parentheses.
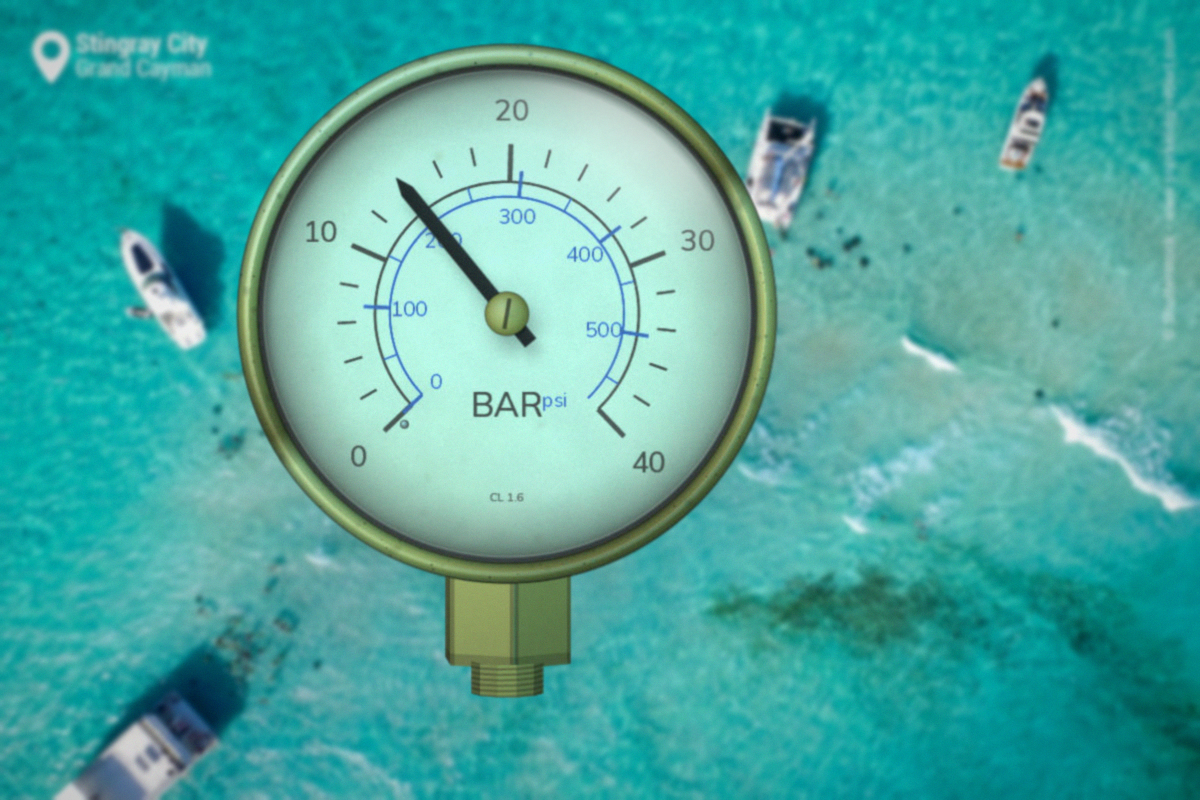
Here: 14 (bar)
